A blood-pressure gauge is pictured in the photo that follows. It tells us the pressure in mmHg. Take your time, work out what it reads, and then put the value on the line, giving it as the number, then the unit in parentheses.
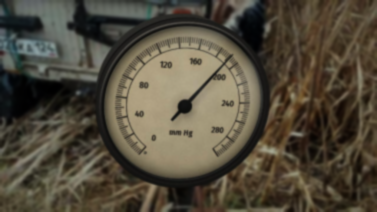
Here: 190 (mmHg)
